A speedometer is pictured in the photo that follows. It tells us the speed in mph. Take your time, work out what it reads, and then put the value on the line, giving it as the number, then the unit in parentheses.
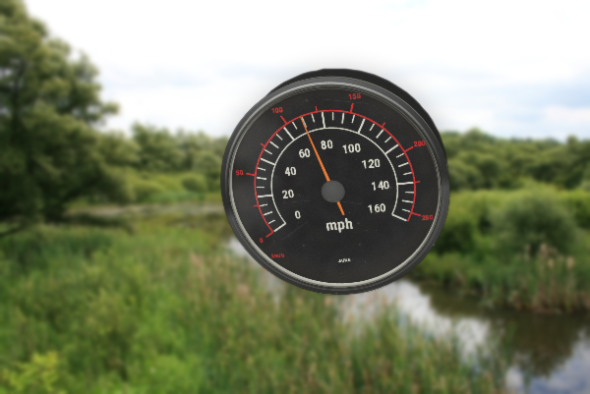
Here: 70 (mph)
